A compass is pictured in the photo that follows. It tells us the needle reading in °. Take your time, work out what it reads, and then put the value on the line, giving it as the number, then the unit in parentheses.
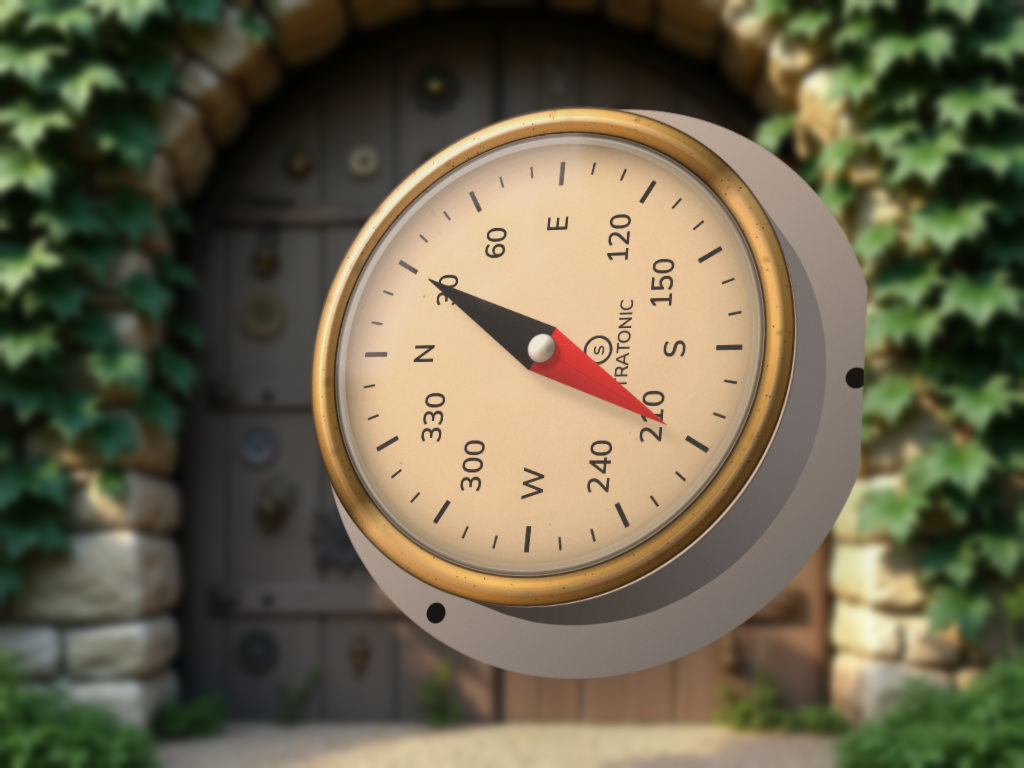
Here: 210 (°)
